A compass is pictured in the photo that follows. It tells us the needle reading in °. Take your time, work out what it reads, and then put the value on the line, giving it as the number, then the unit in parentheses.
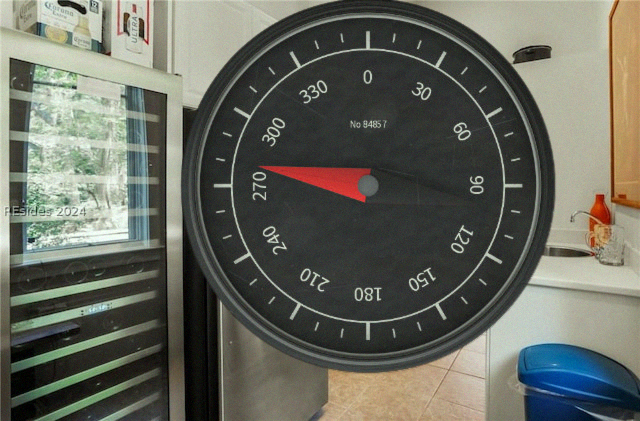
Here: 280 (°)
